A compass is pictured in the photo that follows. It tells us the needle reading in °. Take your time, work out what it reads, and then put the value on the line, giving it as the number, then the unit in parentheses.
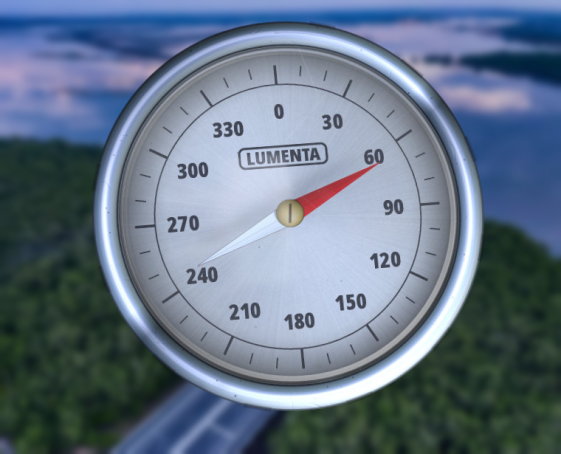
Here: 65 (°)
